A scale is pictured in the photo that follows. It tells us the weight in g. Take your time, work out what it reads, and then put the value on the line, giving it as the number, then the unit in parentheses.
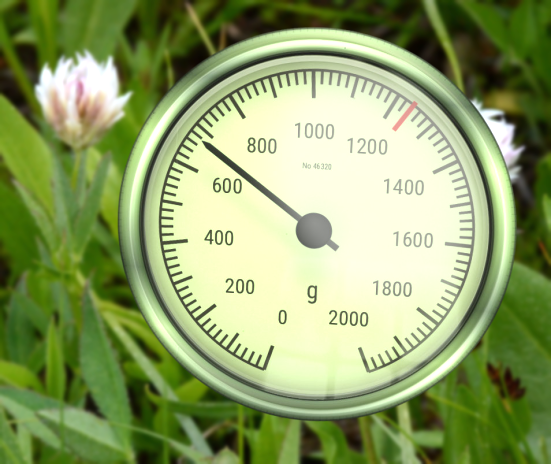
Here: 680 (g)
